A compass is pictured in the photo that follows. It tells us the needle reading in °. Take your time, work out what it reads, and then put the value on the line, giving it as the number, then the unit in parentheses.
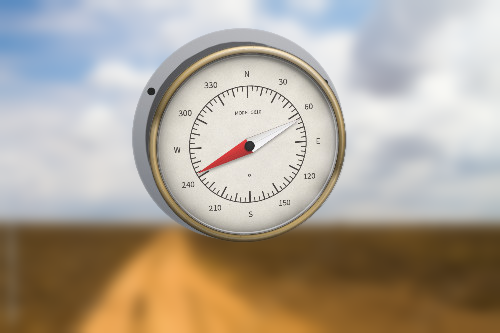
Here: 245 (°)
